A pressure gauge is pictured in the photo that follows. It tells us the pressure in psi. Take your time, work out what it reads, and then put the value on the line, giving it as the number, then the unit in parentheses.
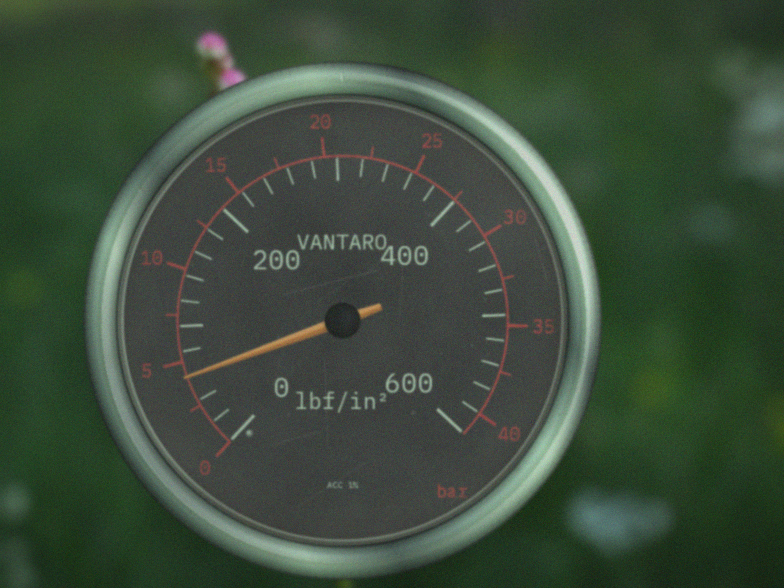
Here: 60 (psi)
